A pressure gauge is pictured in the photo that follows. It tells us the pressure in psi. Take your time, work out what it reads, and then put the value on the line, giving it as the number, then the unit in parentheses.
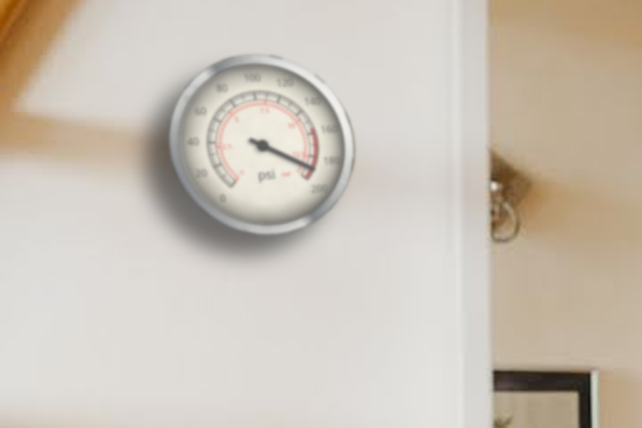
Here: 190 (psi)
